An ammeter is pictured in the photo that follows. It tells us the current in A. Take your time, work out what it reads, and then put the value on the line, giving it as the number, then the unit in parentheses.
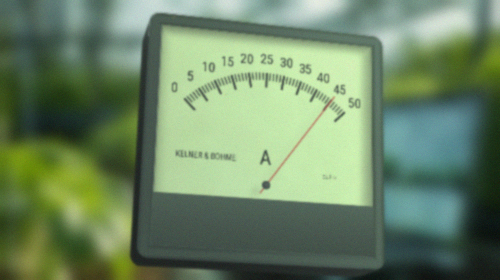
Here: 45 (A)
